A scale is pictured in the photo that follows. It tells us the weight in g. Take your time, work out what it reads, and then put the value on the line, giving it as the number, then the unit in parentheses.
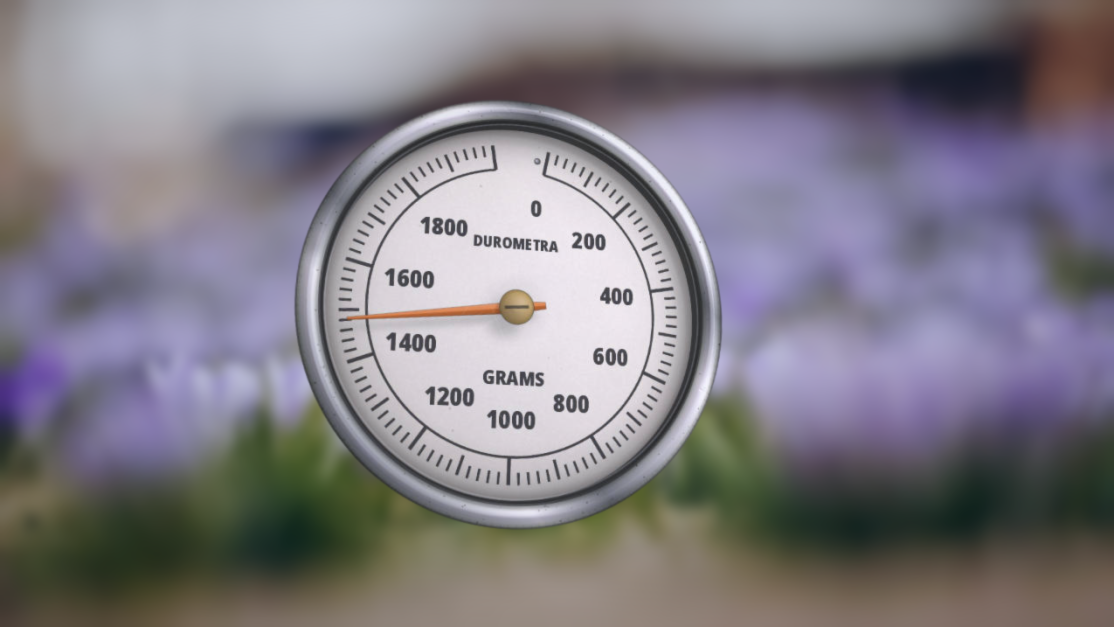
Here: 1480 (g)
